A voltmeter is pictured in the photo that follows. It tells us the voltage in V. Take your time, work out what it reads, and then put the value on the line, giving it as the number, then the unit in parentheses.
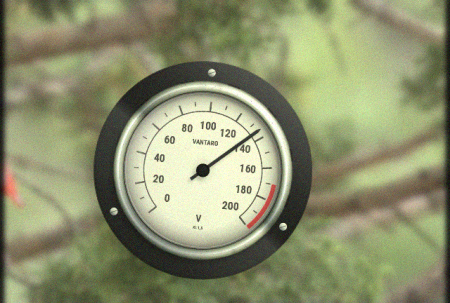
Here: 135 (V)
